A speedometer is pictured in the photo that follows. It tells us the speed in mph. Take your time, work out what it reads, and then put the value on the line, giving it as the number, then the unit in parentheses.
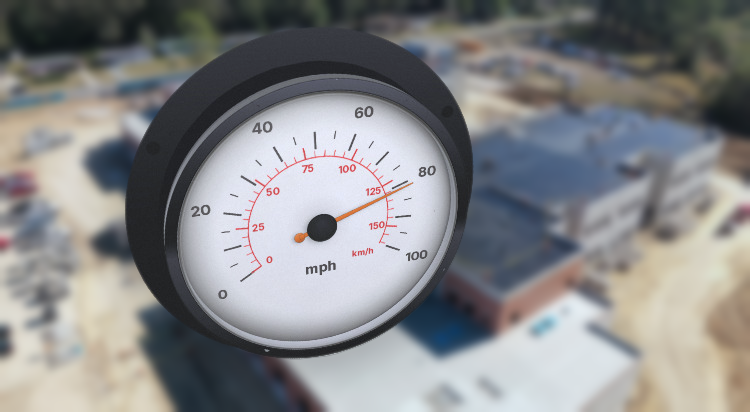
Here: 80 (mph)
